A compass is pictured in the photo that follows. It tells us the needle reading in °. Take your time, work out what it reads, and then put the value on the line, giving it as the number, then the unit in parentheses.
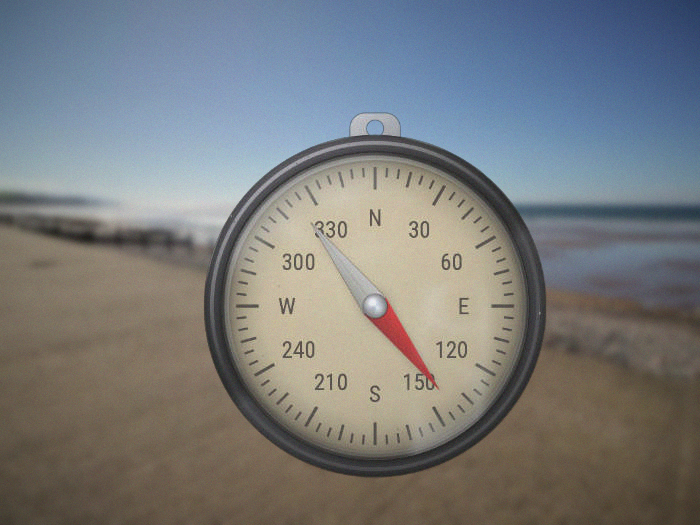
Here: 142.5 (°)
